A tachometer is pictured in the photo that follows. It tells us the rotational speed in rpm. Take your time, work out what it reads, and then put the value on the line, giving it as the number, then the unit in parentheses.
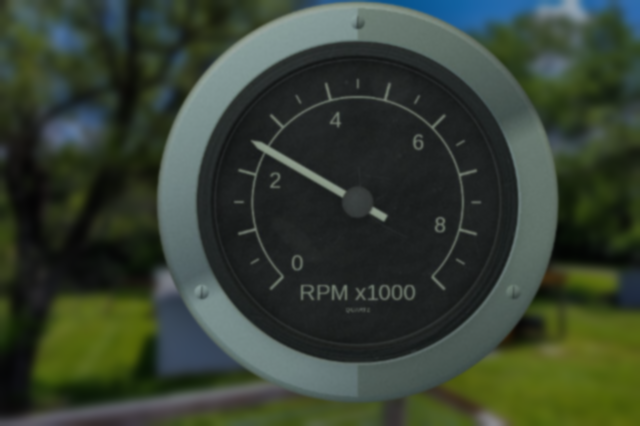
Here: 2500 (rpm)
